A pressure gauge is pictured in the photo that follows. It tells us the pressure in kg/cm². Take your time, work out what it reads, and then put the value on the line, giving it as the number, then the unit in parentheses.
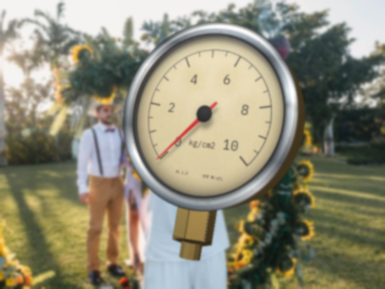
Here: 0 (kg/cm²)
